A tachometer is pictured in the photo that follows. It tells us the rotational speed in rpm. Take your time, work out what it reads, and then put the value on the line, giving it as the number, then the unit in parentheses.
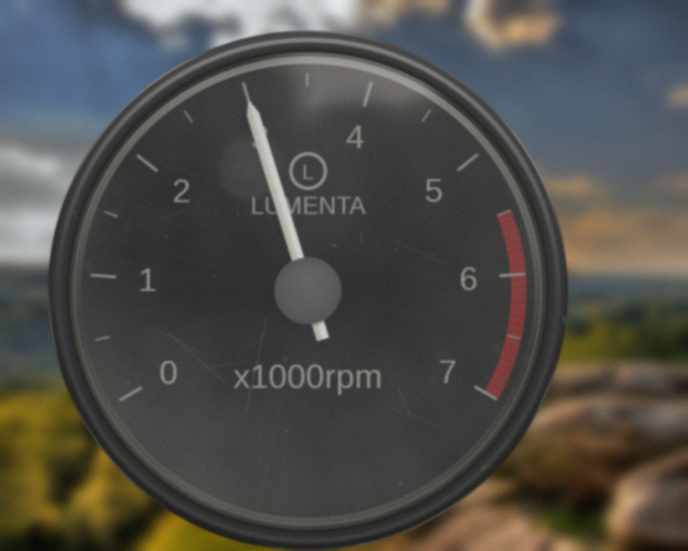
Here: 3000 (rpm)
